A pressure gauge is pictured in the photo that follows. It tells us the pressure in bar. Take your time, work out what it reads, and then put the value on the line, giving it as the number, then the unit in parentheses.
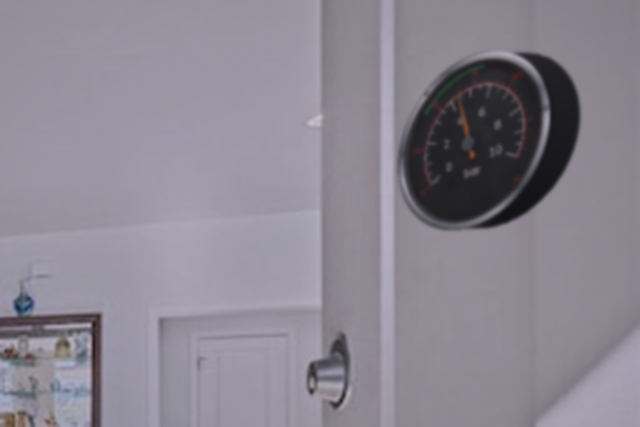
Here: 4.5 (bar)
